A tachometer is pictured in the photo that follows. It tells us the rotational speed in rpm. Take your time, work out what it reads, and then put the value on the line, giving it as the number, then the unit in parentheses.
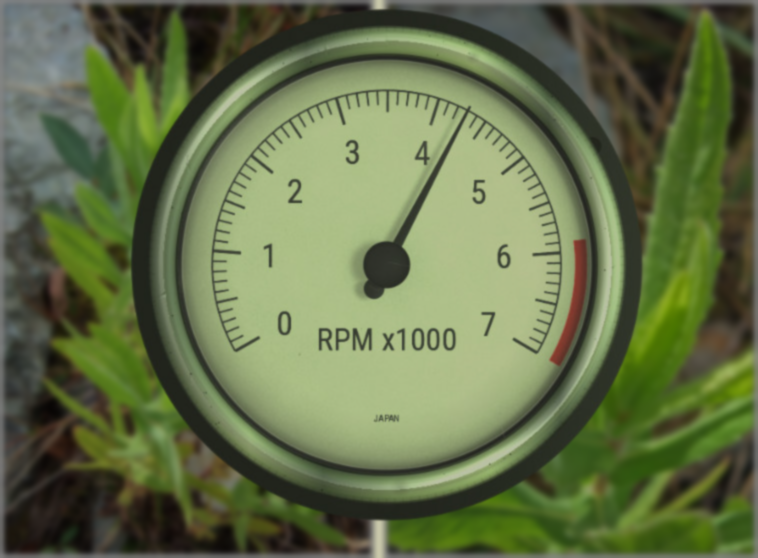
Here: 4300 (rpm)
